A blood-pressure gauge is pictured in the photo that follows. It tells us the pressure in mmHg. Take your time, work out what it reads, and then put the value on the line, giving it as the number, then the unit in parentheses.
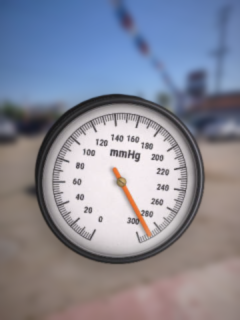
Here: 290 (mmHg)
